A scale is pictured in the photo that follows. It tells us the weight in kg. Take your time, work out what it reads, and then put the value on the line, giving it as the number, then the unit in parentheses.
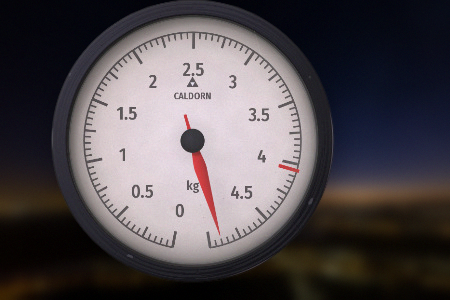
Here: 4.9 (kg)
